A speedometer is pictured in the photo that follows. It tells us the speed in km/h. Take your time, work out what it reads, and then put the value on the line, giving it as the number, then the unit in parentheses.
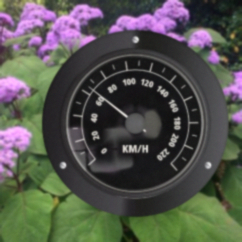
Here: 65 (km/h)
